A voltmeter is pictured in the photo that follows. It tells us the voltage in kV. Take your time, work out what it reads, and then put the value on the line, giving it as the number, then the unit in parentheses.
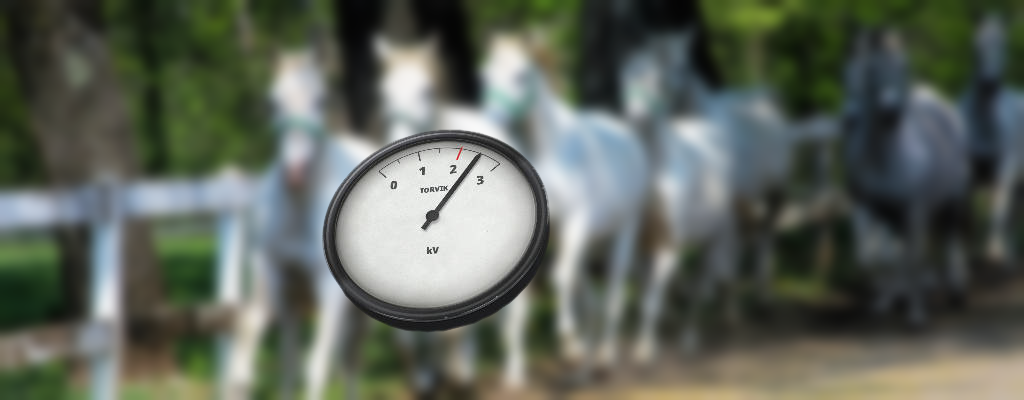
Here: 2.5 (kV)
